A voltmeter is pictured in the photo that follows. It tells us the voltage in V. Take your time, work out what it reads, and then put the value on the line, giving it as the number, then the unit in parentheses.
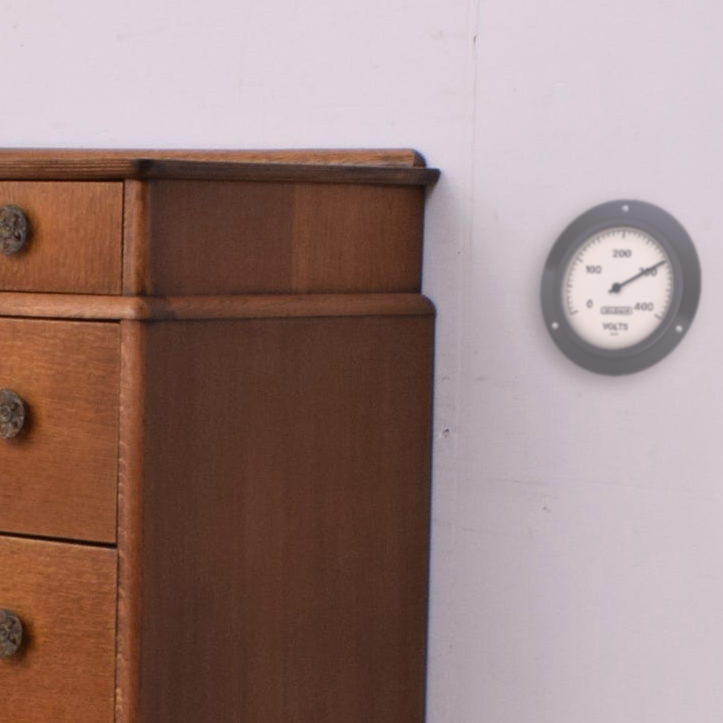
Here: 300 (V)
